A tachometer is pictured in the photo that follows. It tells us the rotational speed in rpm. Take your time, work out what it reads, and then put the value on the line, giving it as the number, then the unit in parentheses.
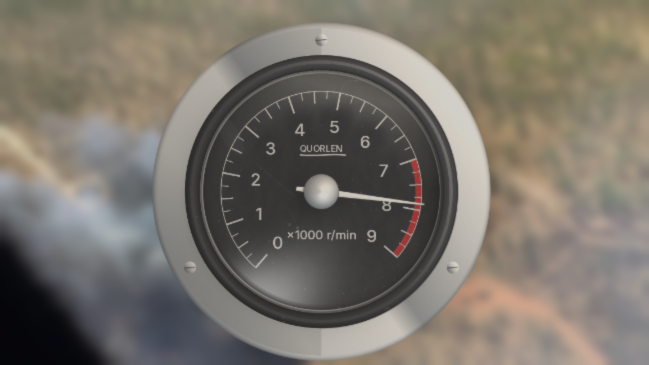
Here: 7875 (rpm)
